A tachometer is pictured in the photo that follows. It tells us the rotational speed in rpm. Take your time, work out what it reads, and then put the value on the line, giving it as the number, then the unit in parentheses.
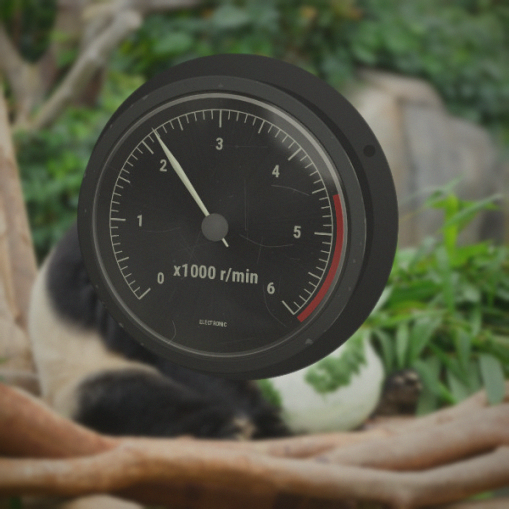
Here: 2200 (rpm)
